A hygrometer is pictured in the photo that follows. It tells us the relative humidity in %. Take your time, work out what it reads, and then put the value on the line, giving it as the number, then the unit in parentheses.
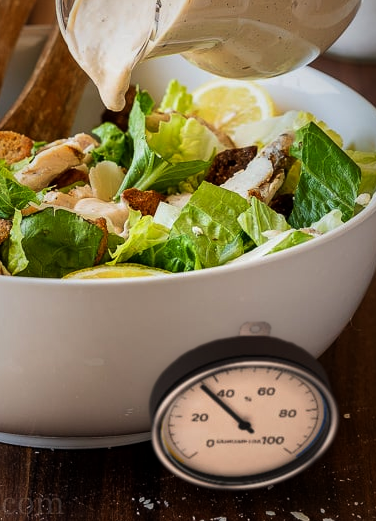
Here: 36 (%)
